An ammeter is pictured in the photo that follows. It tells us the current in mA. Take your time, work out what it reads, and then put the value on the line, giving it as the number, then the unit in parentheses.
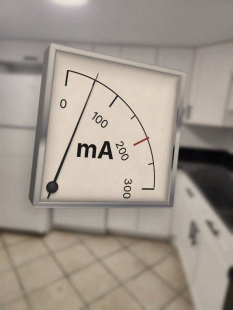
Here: 50 (mA)
